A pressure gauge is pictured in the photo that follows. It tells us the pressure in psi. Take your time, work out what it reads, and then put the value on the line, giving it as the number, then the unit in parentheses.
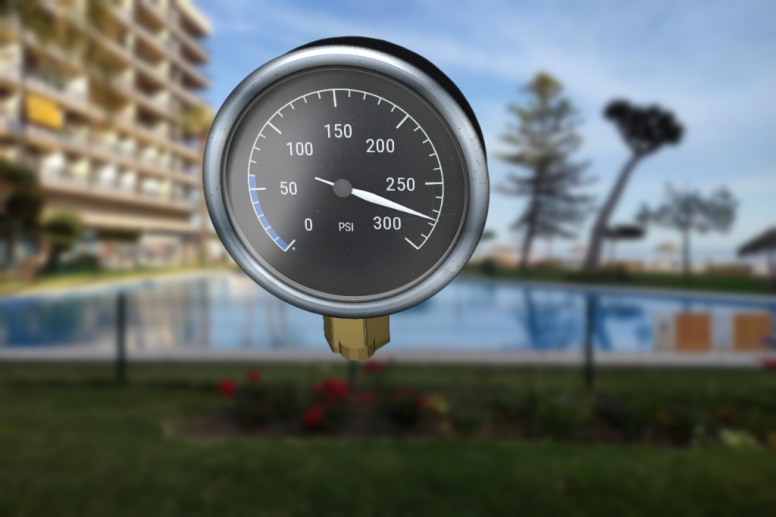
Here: 275 (psi)
